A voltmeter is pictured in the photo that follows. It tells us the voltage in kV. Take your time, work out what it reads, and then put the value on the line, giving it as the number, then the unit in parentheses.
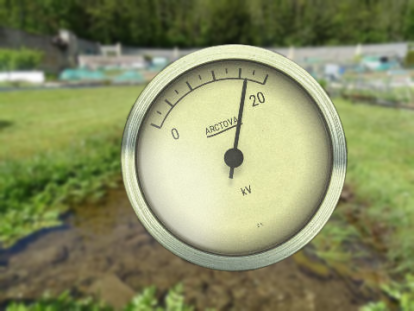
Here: 17 (kV)
